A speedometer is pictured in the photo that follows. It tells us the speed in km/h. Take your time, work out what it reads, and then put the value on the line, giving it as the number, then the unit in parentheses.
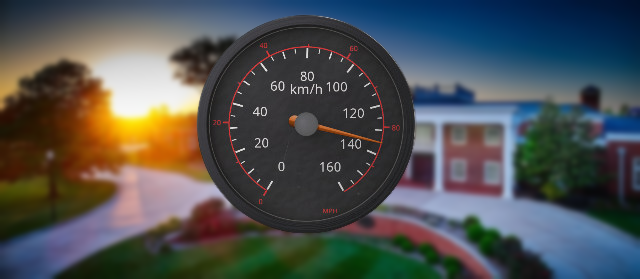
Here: 135 (km/h)
